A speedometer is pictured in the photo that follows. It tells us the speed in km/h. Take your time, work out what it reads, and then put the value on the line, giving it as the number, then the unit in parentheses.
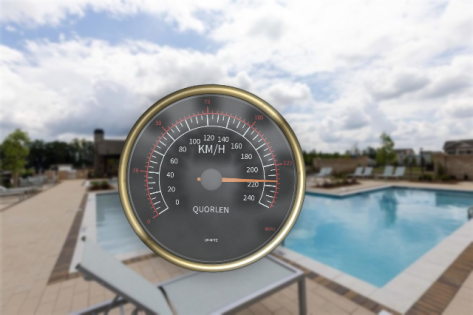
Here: 215 (km/h)
